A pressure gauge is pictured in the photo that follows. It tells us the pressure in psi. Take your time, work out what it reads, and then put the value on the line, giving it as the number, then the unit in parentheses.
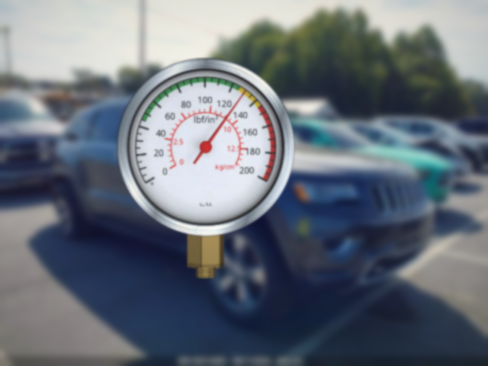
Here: 130 (psi)
